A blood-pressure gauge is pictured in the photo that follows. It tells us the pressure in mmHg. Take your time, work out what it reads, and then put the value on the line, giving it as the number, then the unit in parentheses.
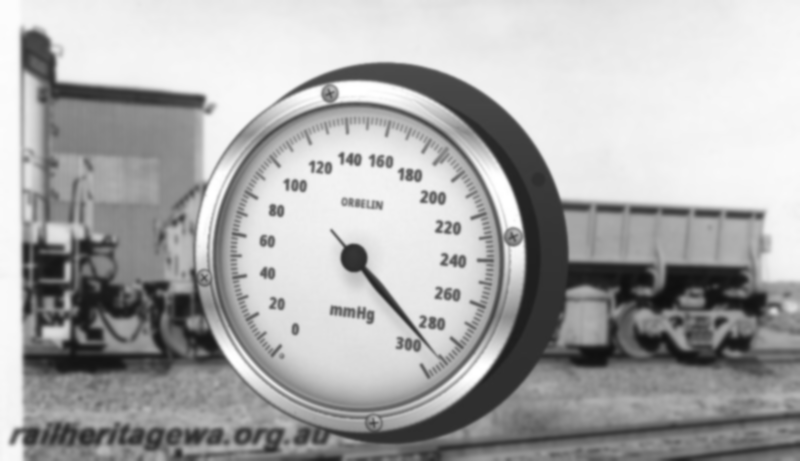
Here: 290 (mmHg)
